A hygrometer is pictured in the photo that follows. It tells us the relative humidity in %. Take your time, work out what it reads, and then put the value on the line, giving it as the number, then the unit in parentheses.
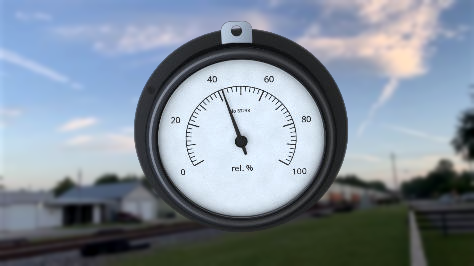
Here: 42 (%)
